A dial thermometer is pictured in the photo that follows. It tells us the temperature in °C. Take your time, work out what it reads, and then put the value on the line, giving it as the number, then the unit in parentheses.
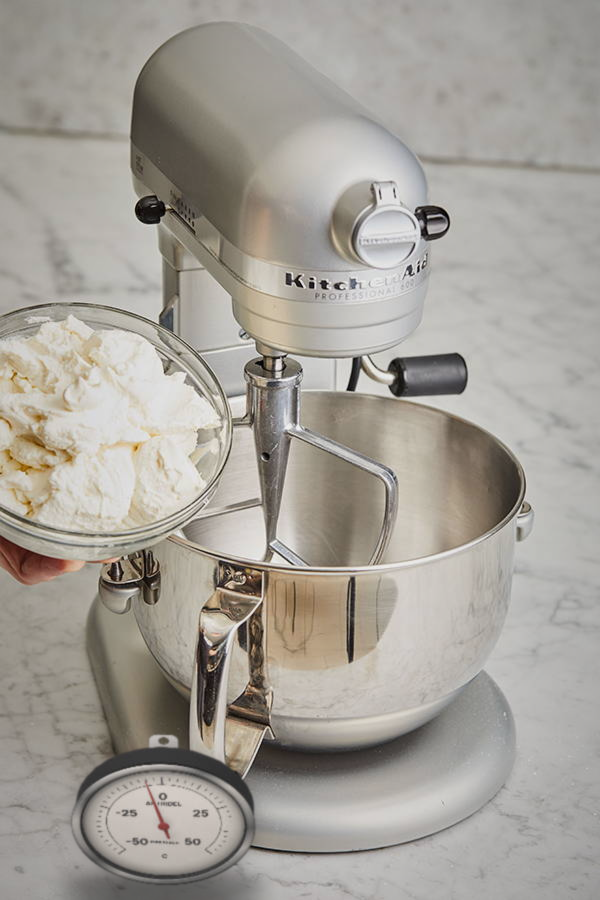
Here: -5 (°C)
